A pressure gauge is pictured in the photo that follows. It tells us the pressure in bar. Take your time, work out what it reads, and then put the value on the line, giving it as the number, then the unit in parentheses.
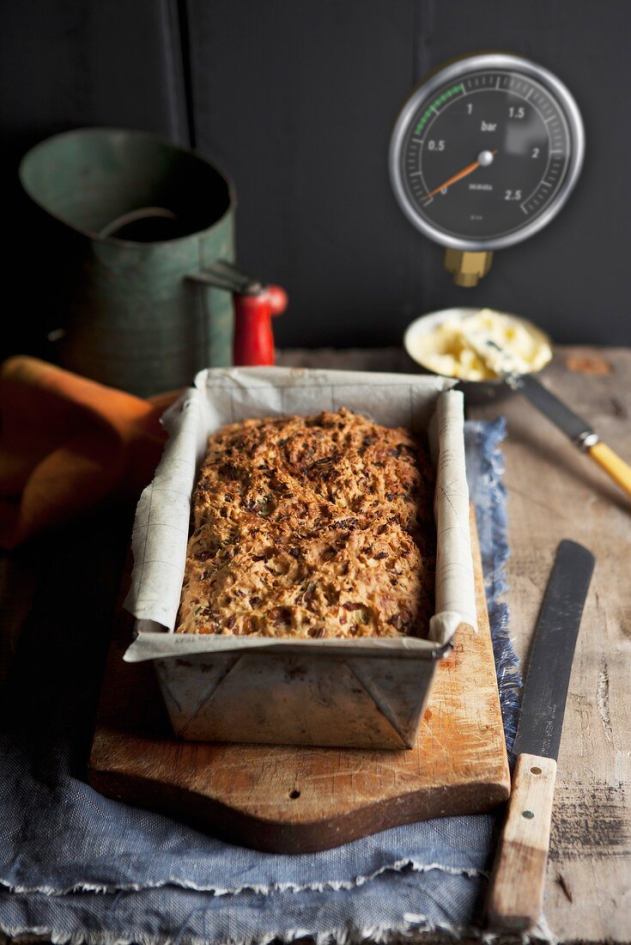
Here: 0.05 (bar)
